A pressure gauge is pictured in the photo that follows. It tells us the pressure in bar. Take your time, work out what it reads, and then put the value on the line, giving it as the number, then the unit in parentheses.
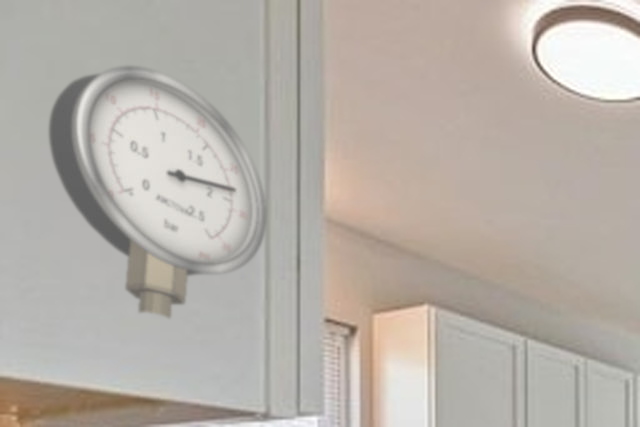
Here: 1.9 (bar)
